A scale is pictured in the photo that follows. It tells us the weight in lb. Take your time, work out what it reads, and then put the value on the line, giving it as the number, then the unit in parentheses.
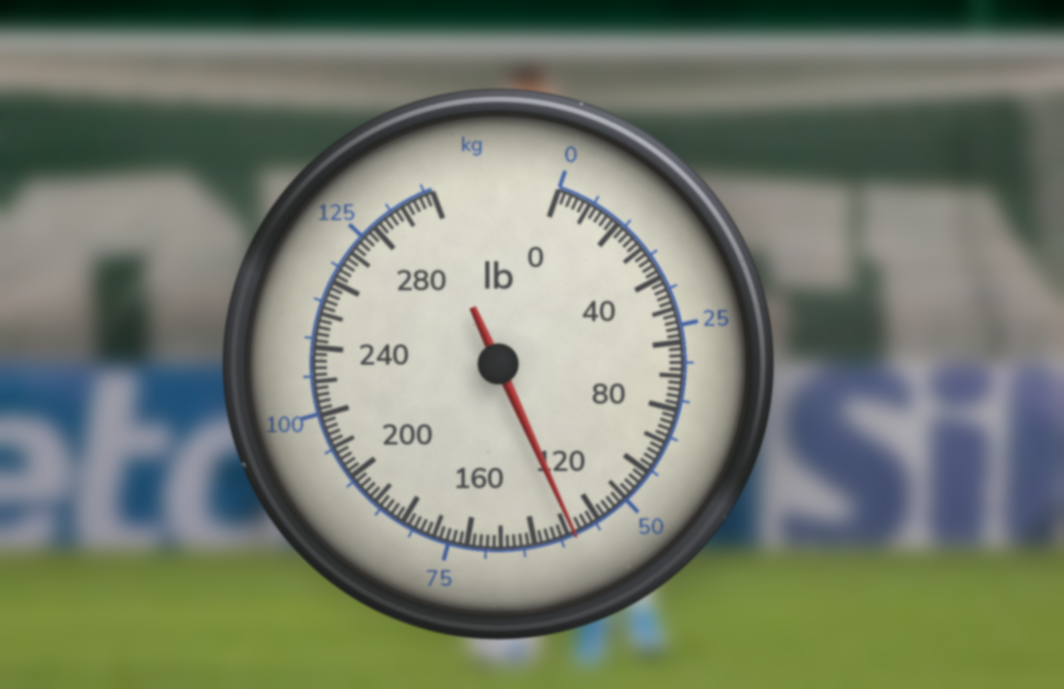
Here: 128 (lb)
